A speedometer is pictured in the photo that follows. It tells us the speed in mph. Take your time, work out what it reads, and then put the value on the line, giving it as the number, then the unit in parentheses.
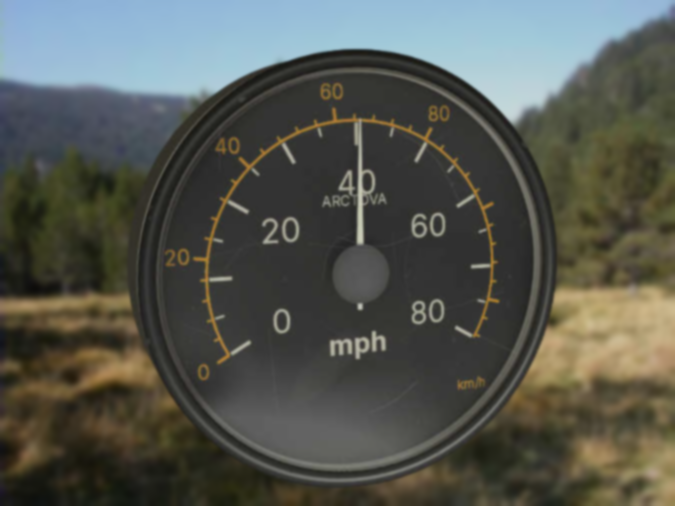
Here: 40 (mph)
